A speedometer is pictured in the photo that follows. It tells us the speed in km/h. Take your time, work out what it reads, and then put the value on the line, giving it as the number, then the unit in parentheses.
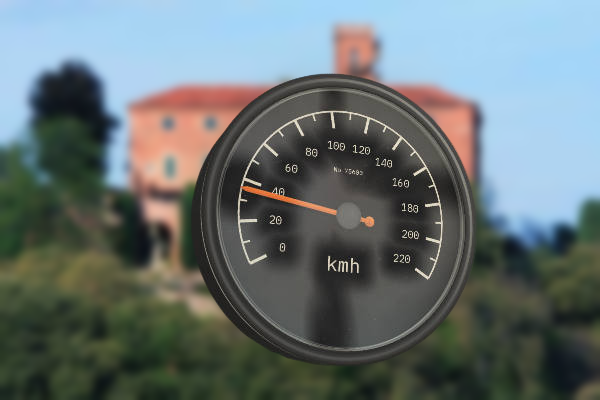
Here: 35 (km/h)
